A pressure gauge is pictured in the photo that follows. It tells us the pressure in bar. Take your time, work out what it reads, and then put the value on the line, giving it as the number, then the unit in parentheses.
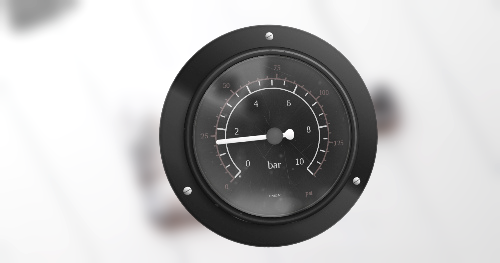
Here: 1.5 (bar)
